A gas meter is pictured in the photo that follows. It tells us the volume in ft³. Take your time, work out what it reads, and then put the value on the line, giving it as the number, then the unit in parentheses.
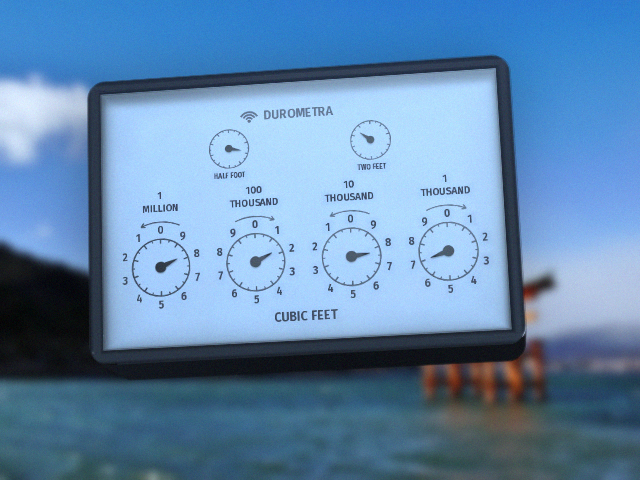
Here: 817700 (ft³)
